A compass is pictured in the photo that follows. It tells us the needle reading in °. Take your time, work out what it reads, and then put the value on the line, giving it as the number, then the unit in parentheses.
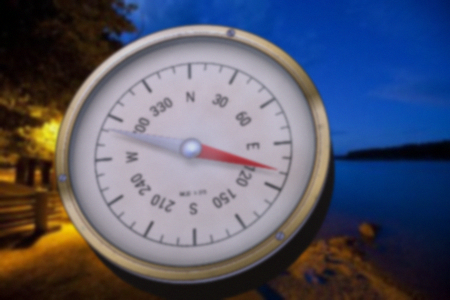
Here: 110 (°)
